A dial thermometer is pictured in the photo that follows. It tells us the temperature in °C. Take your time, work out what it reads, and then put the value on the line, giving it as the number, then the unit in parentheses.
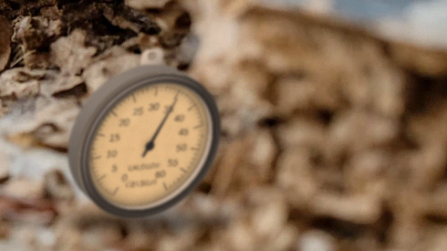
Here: 35 (°C)
